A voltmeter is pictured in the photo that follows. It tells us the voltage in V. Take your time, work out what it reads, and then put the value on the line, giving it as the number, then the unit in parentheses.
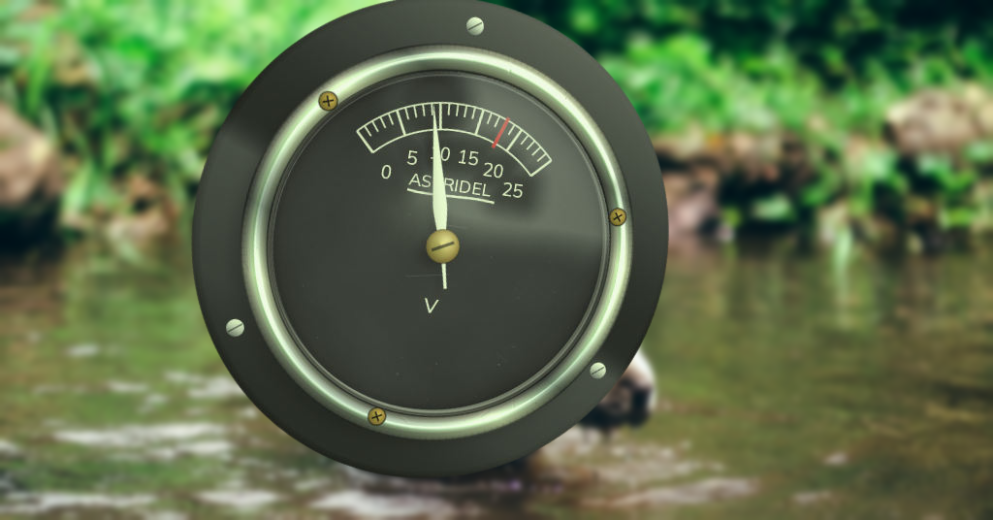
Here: 9 (V)
